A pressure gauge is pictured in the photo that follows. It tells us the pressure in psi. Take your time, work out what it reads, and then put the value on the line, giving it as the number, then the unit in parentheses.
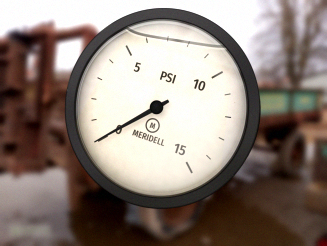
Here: 0 (psi)
